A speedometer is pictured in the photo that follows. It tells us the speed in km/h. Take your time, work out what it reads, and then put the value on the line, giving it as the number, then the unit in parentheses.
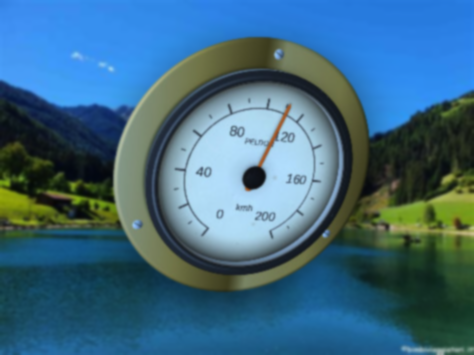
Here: 110 (km/h)
